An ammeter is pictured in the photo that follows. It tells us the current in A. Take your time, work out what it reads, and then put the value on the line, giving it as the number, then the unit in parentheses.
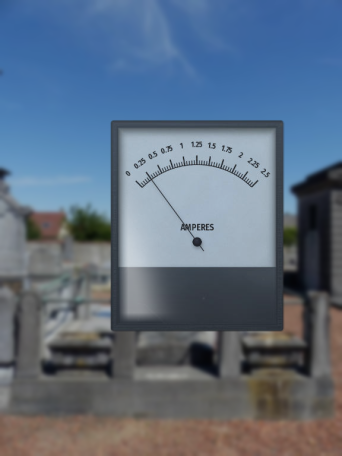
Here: 0.25 (A)
